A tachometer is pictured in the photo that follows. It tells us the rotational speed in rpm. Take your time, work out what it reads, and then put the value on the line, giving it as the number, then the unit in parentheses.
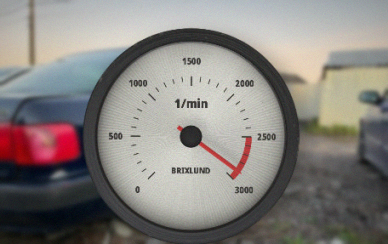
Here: 2900 (rpm)
